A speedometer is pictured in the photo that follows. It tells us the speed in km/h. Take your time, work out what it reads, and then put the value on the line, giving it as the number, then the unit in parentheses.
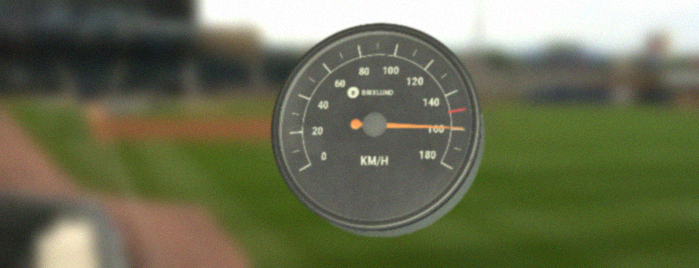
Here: 160 (km/h)
